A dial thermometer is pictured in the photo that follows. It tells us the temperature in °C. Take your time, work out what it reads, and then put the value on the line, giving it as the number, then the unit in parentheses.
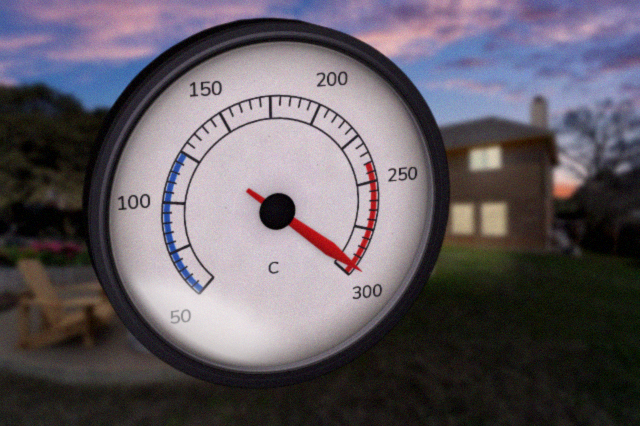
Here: 295 (°C)
